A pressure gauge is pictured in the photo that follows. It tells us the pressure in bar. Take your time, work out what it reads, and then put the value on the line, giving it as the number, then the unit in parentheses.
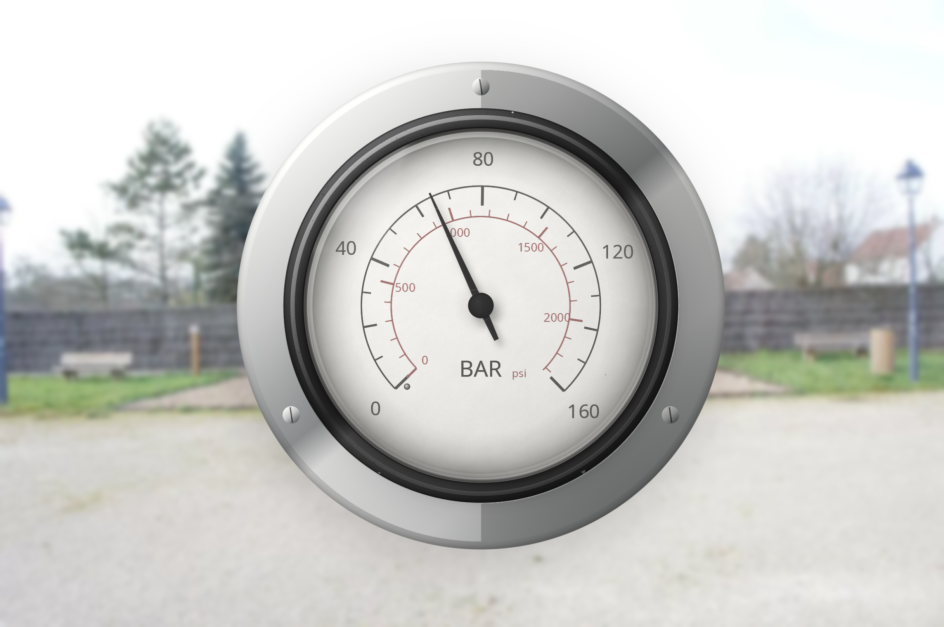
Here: 65 (bar)
